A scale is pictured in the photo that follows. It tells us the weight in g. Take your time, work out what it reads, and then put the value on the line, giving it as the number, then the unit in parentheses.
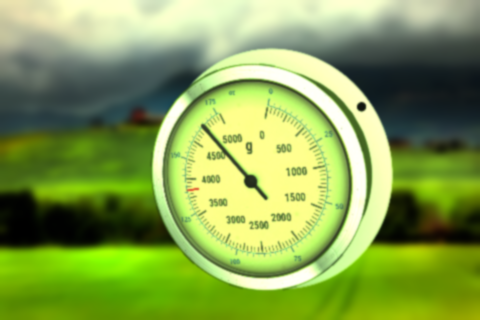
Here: 4750 (g)
